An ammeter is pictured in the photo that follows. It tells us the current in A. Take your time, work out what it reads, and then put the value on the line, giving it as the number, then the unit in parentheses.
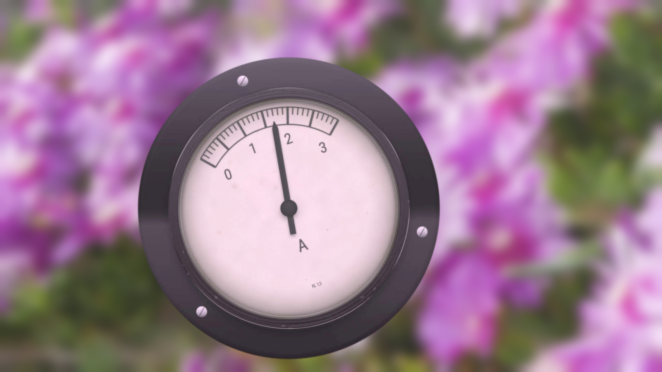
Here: 1.7 (A)
